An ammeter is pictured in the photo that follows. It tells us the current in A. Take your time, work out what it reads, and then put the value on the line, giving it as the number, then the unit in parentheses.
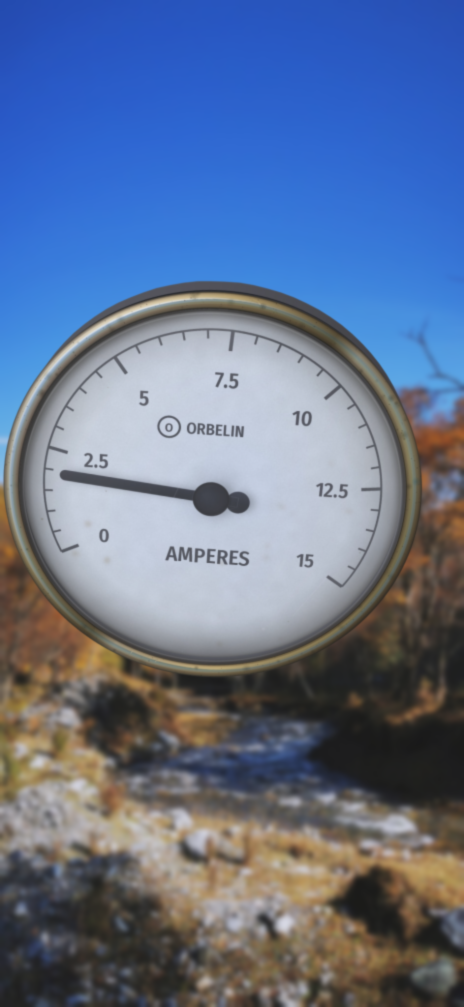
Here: 2 (A)
